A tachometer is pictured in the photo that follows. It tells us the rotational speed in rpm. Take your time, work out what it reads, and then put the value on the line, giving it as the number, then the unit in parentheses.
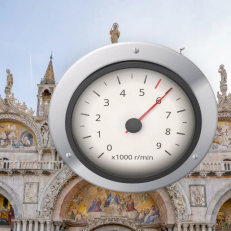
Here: 6000 (rpm)
